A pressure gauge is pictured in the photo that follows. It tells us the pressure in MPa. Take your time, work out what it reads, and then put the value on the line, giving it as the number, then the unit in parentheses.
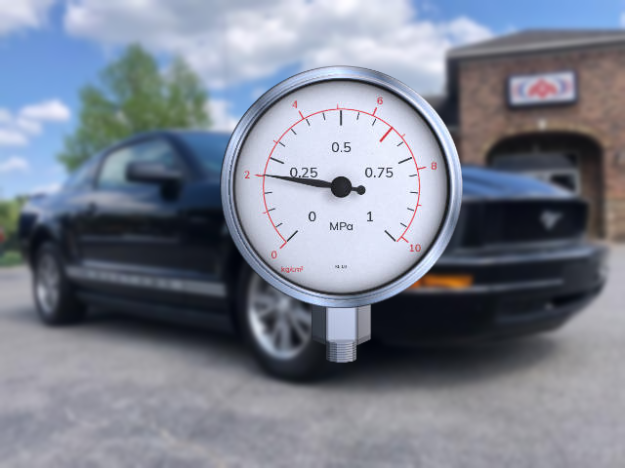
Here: 0.2 (MPa)
